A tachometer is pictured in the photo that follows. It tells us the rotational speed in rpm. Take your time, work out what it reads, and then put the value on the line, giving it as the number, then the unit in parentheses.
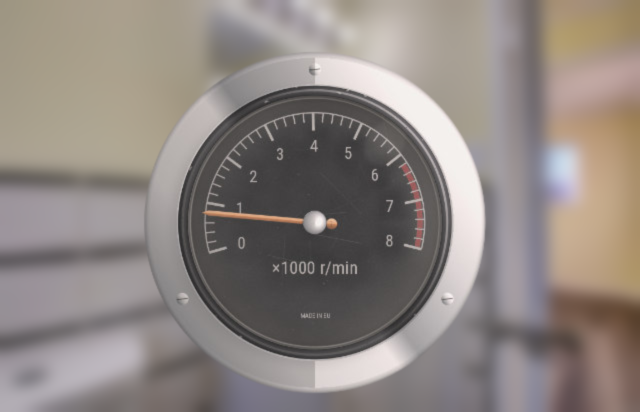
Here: 800 (rpm)
